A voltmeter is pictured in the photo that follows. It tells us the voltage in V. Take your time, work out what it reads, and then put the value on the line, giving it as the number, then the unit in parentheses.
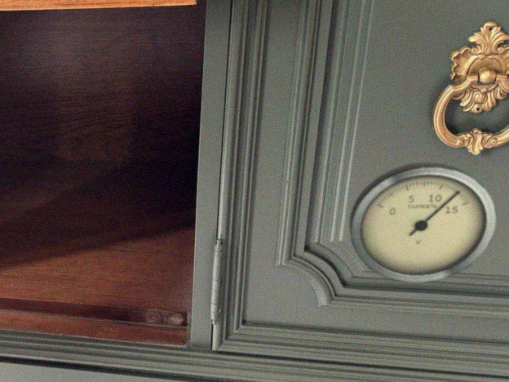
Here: 12.5 (V)
